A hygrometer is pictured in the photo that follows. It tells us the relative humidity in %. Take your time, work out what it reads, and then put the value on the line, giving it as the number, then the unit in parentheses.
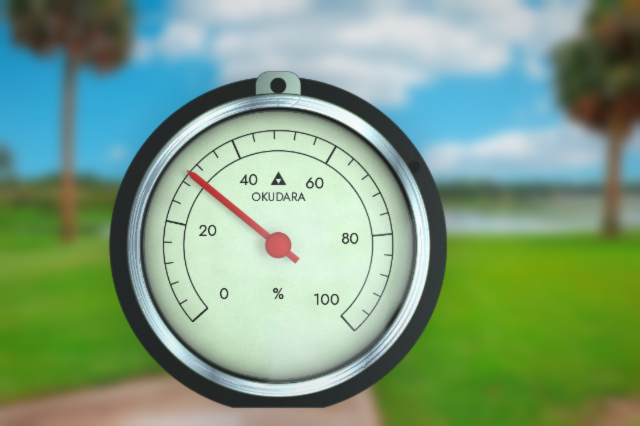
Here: 30 (%)
